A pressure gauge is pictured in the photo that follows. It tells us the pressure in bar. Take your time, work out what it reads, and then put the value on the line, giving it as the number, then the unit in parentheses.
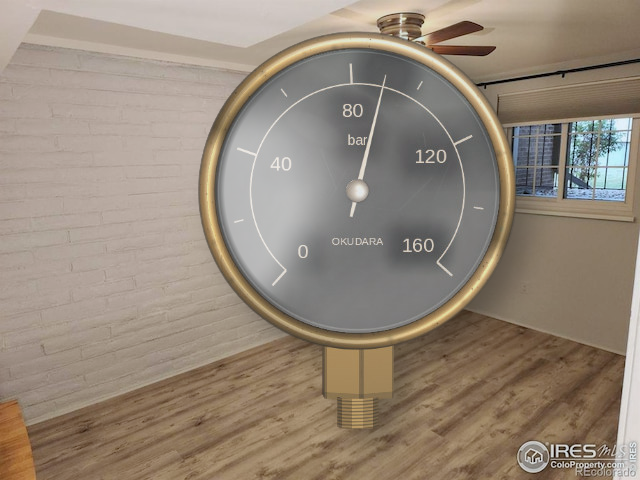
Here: 90 (bar)
